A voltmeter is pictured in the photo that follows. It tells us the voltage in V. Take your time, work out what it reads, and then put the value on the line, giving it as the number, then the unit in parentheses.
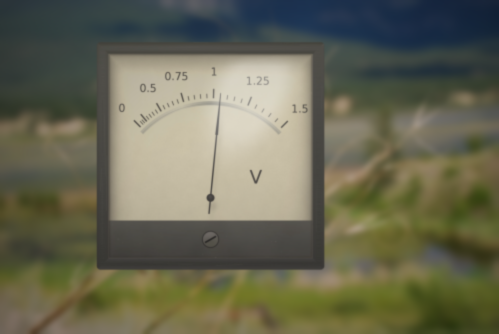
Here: 1.05 (V)
